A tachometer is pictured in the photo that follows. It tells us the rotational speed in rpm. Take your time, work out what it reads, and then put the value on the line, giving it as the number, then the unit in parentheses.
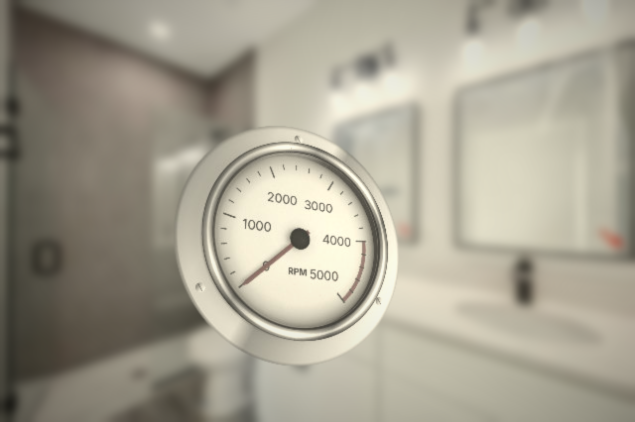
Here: 0 (rpm)
